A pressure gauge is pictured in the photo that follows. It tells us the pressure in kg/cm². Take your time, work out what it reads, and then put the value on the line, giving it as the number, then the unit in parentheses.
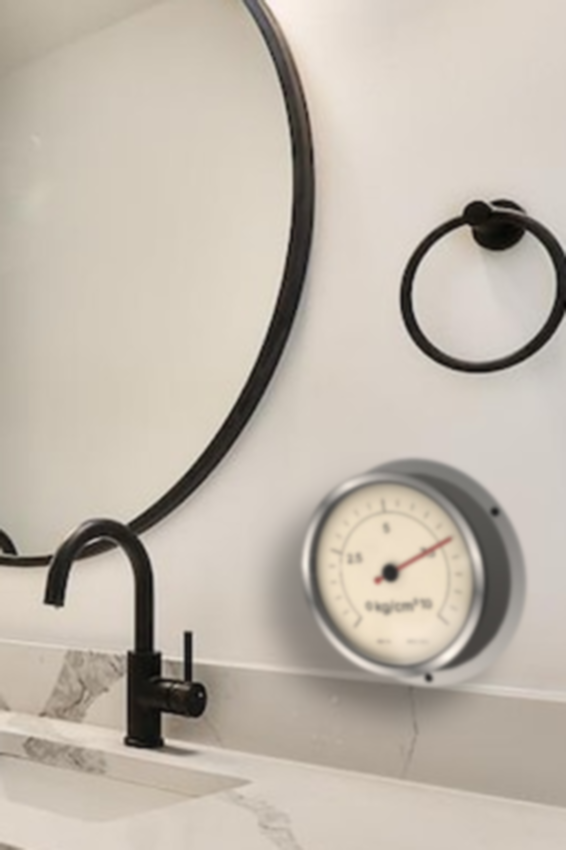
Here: 7.5 (kg/cm²)
